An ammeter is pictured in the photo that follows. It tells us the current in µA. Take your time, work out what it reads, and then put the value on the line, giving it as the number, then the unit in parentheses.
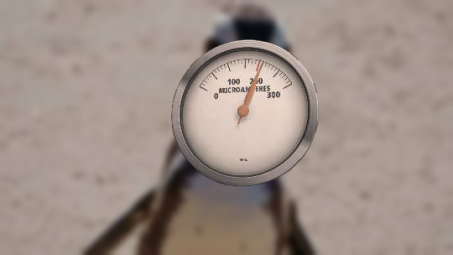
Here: 200 (µA)
